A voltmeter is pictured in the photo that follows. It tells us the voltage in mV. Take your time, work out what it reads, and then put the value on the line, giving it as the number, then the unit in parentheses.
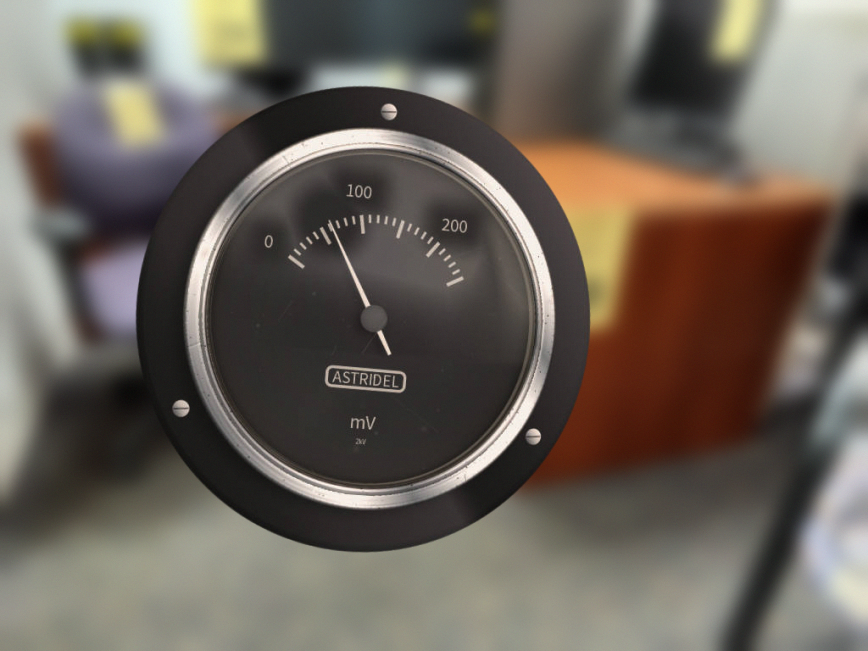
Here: 60 (mV)
